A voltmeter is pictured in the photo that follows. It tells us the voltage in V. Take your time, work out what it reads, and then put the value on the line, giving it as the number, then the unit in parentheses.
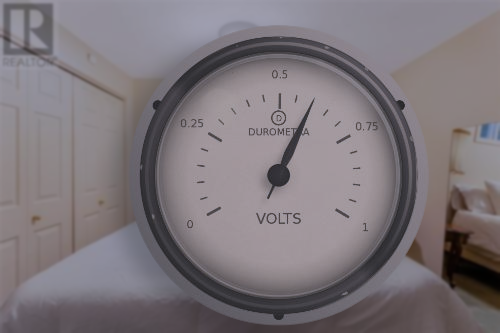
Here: 0.6 (V)
